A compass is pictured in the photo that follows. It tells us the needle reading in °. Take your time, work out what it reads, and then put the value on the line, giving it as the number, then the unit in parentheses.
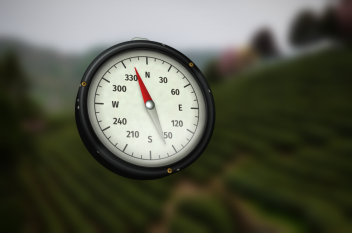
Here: 340 (°)
